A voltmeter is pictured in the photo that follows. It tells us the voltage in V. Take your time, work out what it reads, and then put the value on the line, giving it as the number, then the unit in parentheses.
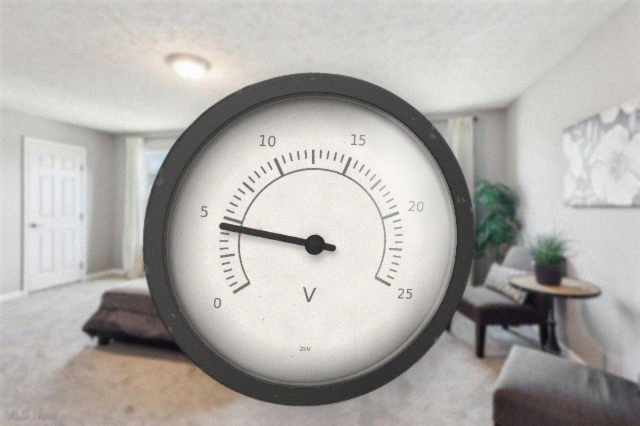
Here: 4.5 (V)
